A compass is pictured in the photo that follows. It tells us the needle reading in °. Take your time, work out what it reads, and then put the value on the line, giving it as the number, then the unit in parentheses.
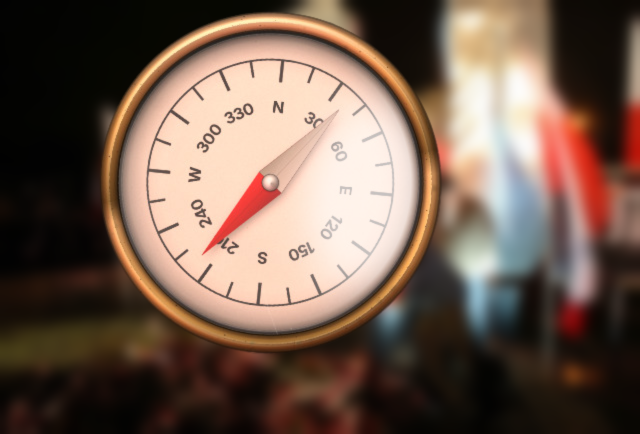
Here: 217.5 (°)
